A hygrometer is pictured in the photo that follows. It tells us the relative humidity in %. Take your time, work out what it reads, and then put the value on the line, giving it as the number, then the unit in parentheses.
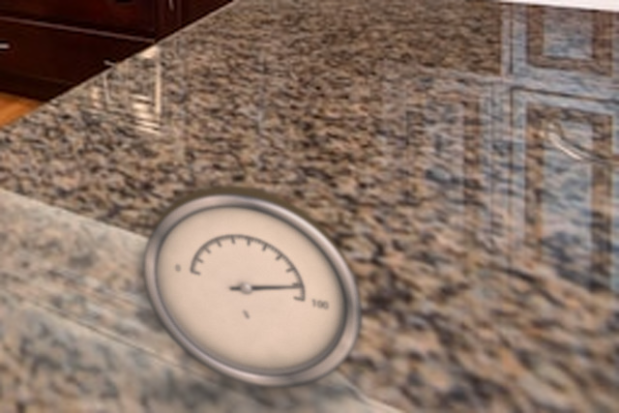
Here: 90 (%)
